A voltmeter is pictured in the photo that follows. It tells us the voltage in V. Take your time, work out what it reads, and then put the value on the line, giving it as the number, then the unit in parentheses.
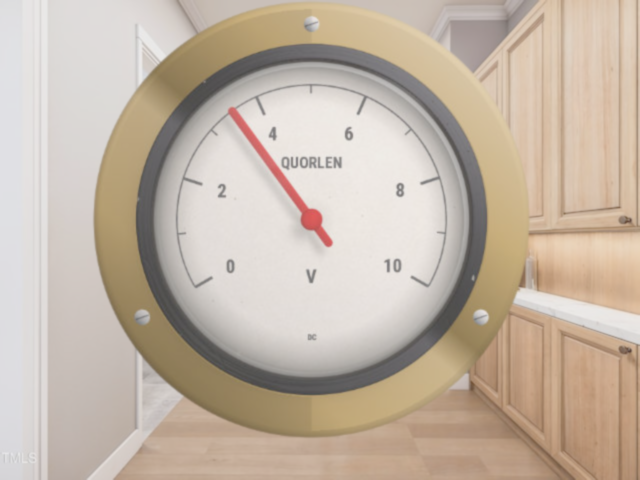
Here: 3.5 (V)
